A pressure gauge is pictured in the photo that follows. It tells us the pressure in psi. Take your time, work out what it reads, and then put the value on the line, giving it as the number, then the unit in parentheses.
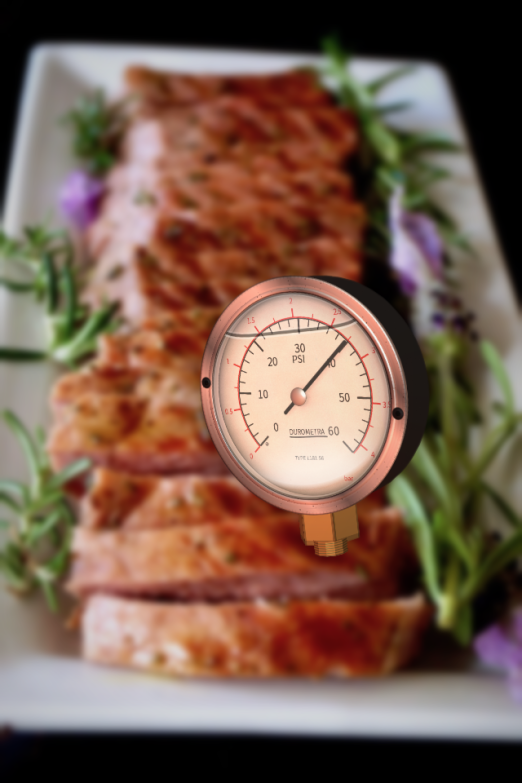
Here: 40 (psi)
